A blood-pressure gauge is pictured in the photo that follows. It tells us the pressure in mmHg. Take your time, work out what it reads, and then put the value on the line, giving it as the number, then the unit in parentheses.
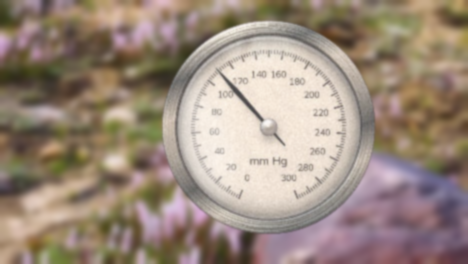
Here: 110 (mmHg)
